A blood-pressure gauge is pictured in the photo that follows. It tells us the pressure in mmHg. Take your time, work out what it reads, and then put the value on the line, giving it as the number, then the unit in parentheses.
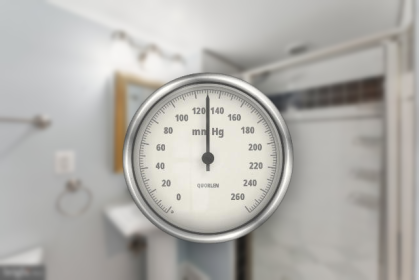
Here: 130 (mmHg)
